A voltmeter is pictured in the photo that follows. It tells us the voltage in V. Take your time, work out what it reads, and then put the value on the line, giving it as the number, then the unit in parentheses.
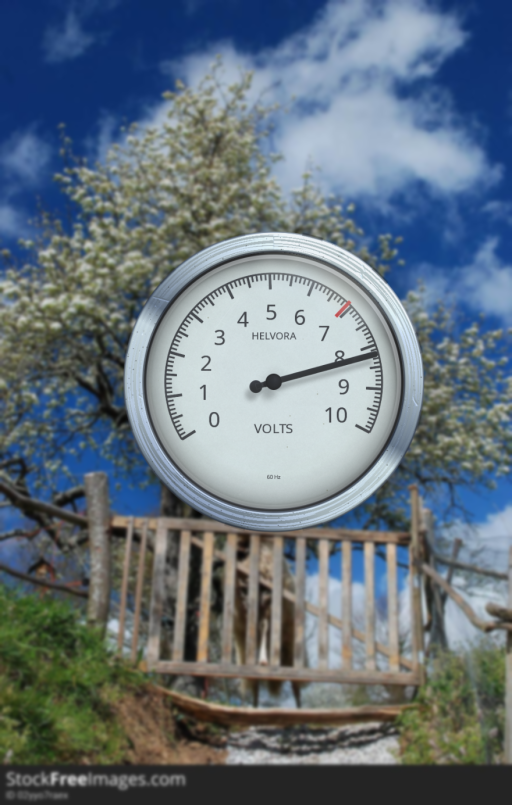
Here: 8.2 (V)
